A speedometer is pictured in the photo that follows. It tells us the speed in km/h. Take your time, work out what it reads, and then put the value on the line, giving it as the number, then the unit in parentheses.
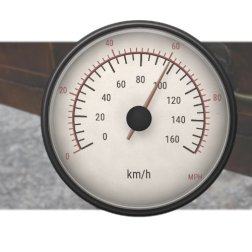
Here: 97.5 (km/h)
